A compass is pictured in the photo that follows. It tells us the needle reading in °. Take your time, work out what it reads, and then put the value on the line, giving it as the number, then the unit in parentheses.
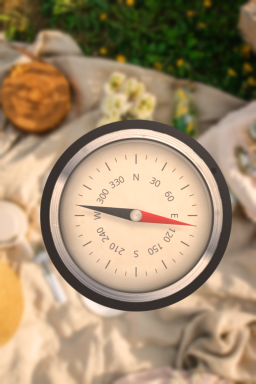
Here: 100 (°)
